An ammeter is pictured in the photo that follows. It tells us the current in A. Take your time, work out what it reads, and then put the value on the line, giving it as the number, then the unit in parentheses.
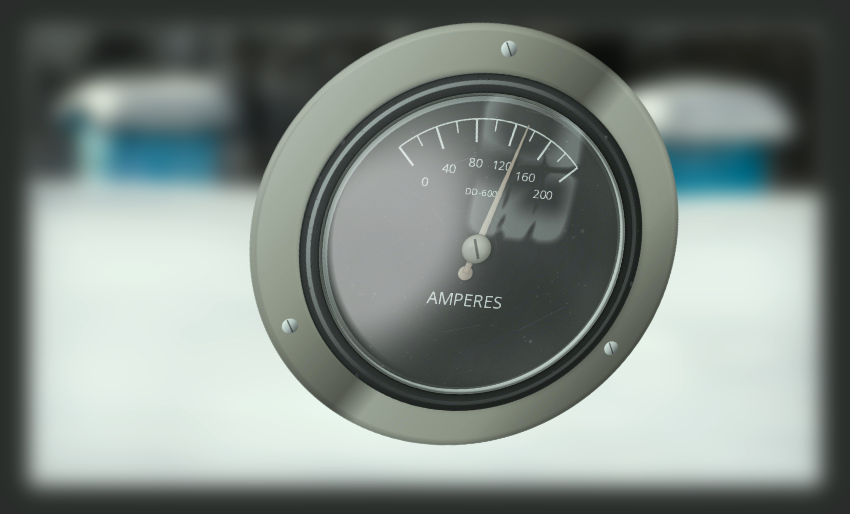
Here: 130 (A)
